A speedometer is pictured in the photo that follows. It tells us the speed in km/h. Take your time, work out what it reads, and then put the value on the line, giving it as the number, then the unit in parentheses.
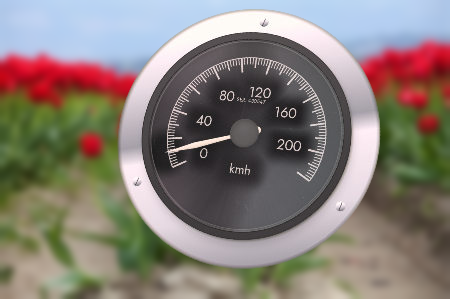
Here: 10 (km/h)
